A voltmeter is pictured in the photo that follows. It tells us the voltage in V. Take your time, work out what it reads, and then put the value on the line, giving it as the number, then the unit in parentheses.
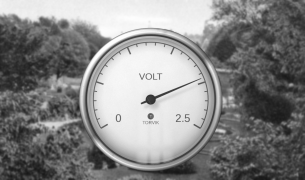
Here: 1.95 (V)
